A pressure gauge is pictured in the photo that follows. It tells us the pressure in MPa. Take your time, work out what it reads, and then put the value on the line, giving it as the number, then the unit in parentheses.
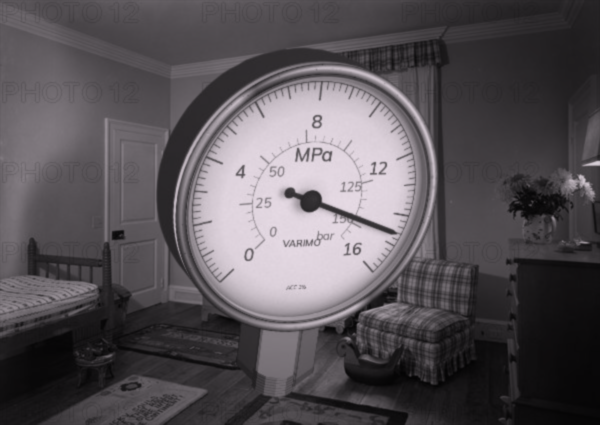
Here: 14.6 (MPa)
